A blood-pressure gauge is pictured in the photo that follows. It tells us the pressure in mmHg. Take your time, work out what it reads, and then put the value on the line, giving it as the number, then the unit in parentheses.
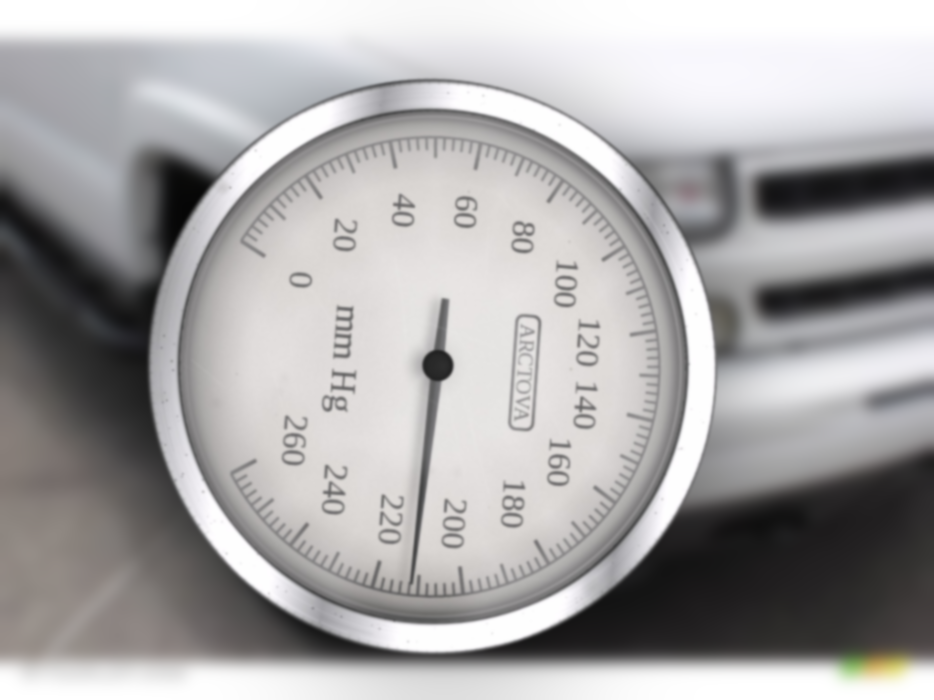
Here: 212 (mmHg)
